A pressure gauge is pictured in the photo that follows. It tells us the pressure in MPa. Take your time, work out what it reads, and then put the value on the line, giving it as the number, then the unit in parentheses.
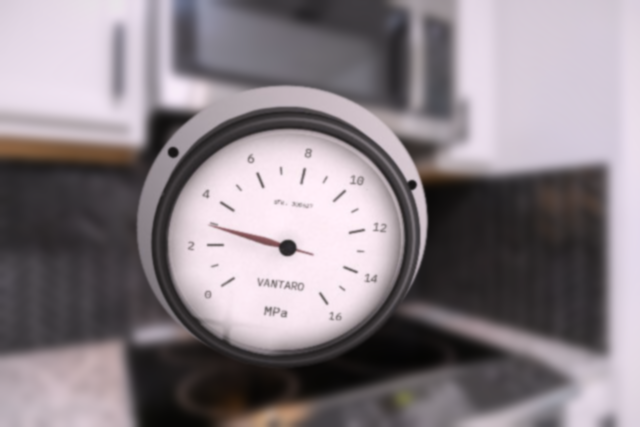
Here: 3 (MPa)
